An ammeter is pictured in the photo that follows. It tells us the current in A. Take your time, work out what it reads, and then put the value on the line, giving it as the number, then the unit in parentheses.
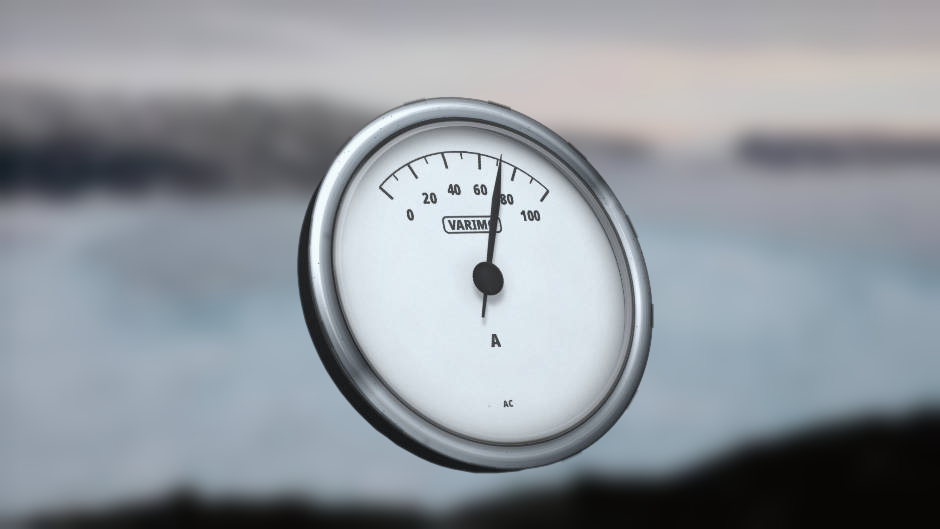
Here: 70 (A)
